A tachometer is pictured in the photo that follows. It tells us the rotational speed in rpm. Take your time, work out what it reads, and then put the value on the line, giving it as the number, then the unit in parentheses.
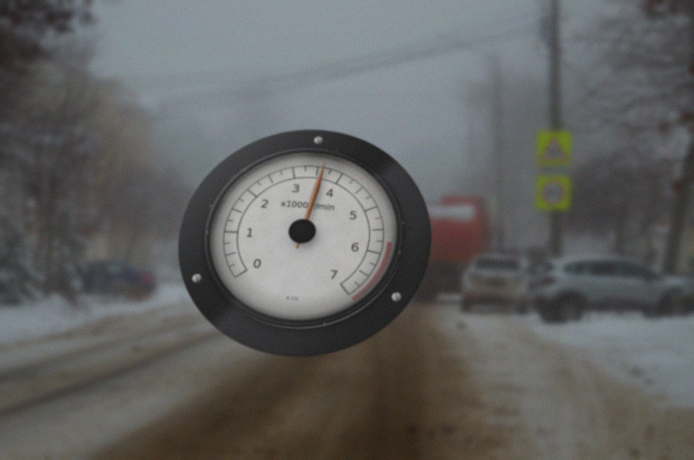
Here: 3625 (rpm)
